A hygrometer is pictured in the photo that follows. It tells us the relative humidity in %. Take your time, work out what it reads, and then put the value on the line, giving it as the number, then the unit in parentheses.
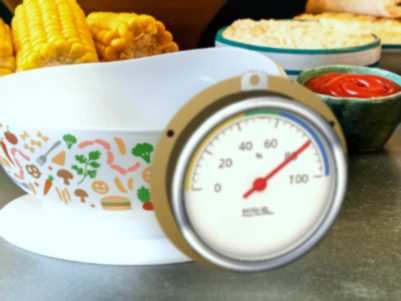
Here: 80 (%)
